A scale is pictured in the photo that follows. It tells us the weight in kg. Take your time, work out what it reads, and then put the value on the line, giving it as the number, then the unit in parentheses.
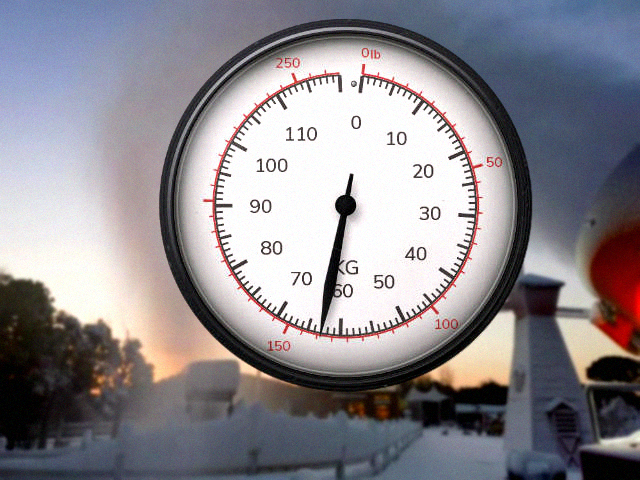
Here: 63 (kg)
